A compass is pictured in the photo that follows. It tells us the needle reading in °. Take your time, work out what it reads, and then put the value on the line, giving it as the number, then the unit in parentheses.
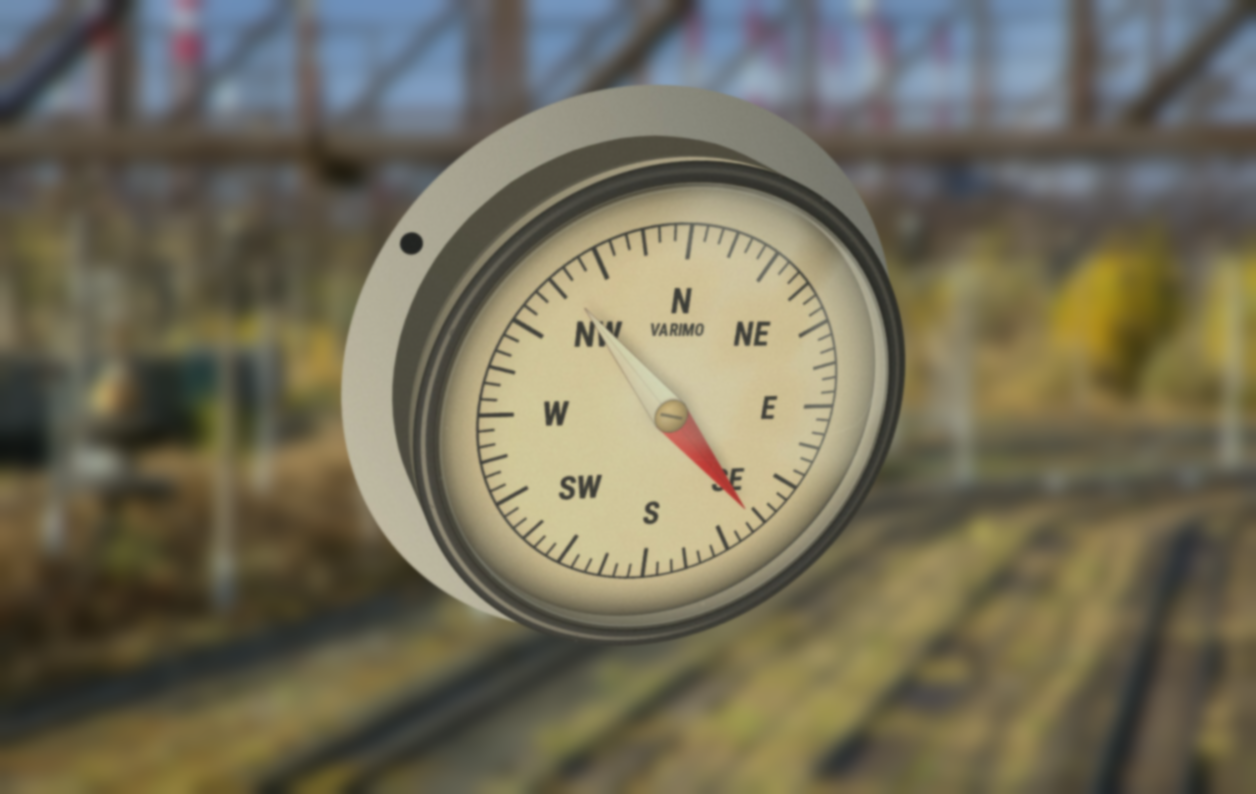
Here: 137.5 (°)
